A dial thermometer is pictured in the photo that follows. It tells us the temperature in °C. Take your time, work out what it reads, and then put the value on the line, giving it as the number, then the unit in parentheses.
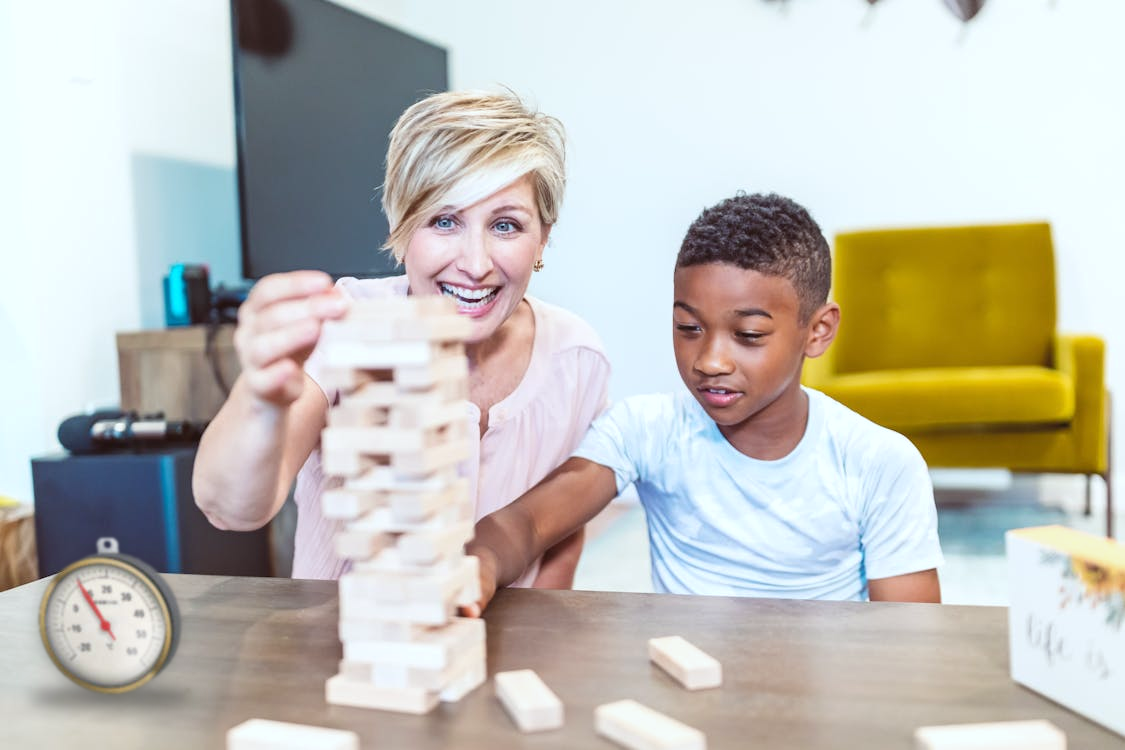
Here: 10 (°C)
